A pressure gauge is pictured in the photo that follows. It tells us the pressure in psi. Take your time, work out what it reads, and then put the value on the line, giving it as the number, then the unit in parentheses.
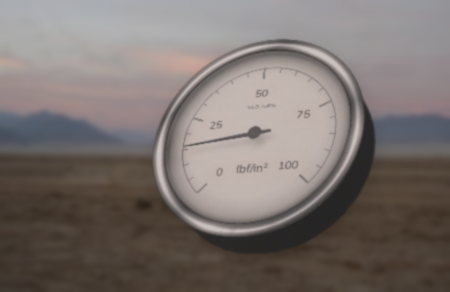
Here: 15 (psi)
